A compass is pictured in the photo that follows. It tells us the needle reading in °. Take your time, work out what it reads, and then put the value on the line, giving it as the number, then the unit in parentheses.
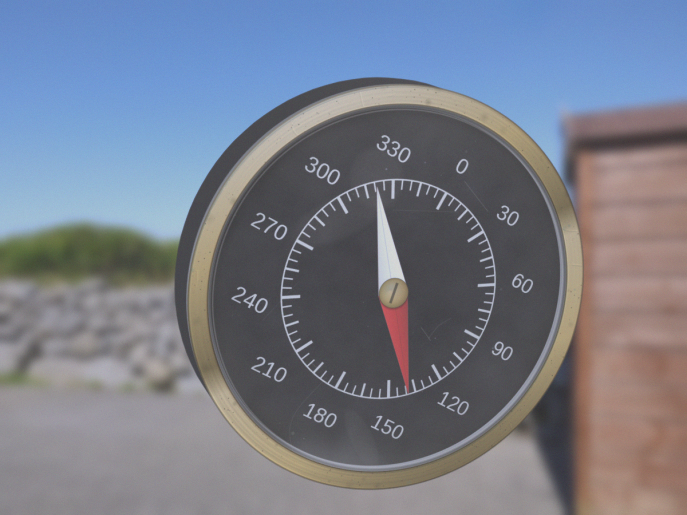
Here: 140 (°)
